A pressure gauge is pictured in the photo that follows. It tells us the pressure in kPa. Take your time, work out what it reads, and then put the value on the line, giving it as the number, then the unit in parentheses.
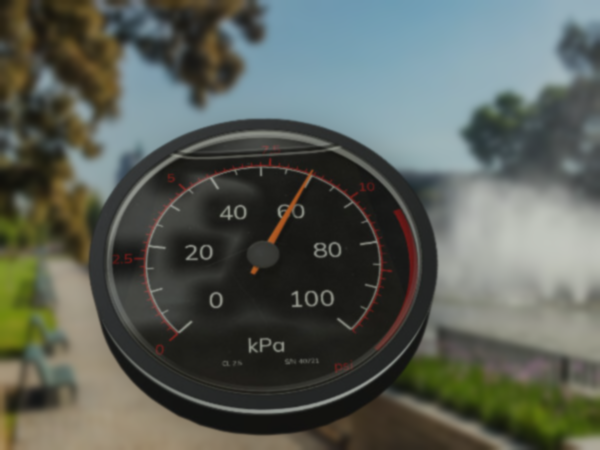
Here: 60 (kPa)
